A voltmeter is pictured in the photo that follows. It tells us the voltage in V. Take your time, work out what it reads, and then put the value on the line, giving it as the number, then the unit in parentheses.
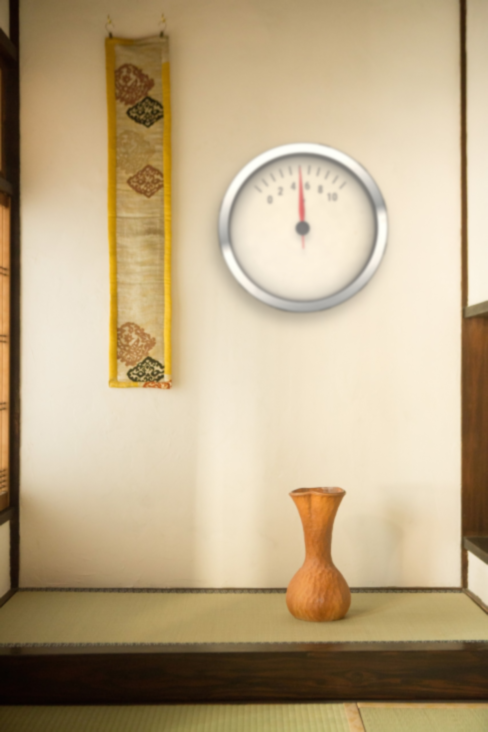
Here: 5 (V)
